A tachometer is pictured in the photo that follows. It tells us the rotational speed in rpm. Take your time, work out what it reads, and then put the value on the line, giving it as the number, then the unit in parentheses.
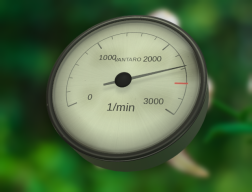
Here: 2400 (rpm)
